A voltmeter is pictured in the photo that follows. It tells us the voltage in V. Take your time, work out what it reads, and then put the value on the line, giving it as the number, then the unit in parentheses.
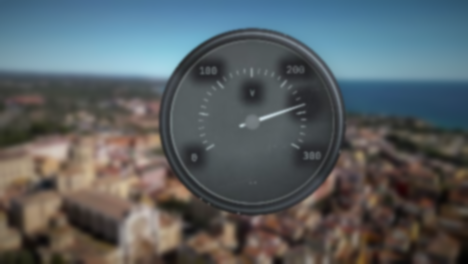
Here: 240 (V)
